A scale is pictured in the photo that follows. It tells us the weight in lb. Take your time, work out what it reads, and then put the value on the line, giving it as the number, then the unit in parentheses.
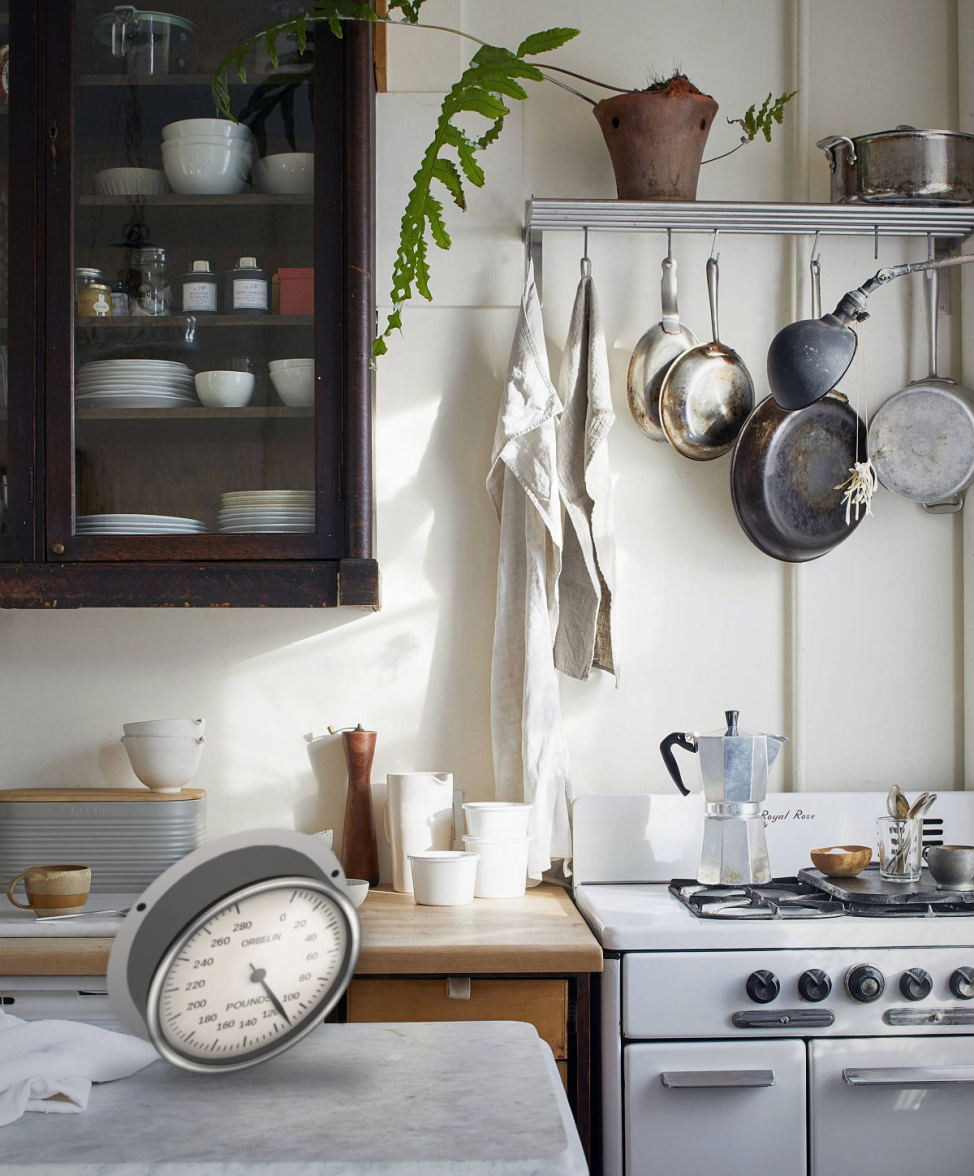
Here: 112 (lb)
